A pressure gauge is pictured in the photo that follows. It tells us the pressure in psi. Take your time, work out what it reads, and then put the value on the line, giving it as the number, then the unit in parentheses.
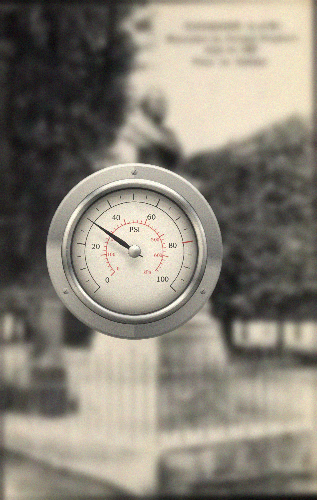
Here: 30 (psi)
